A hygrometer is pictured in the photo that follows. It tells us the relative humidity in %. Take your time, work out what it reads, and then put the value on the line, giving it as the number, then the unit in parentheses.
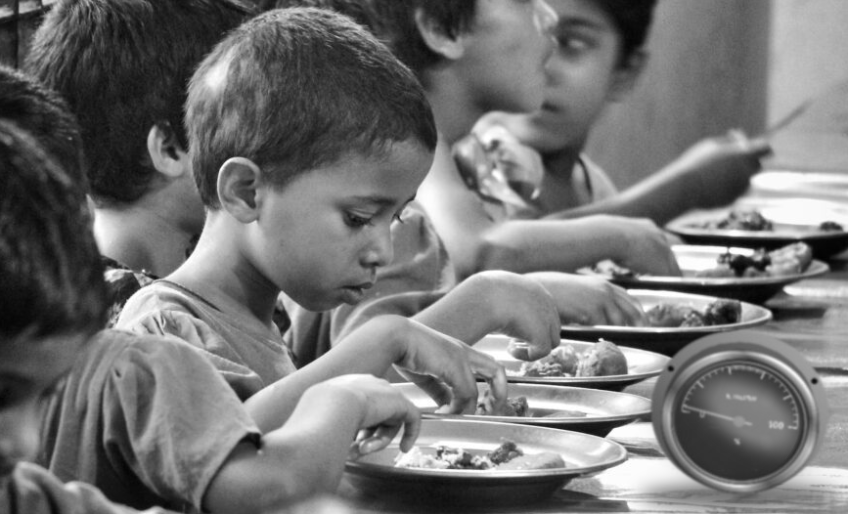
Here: 4 (%)
